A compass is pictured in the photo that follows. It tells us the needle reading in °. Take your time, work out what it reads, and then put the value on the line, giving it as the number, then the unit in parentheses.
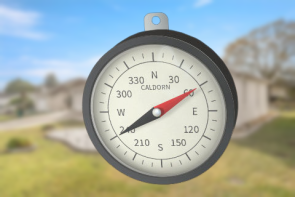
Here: 60 (°)
